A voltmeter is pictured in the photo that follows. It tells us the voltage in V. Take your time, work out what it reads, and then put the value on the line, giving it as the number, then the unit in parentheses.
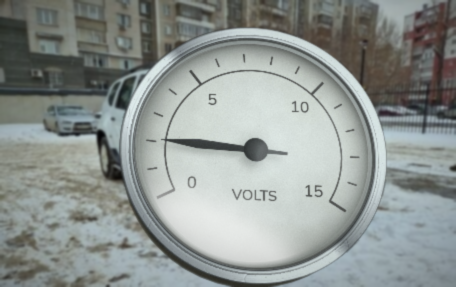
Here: 2 (V)
